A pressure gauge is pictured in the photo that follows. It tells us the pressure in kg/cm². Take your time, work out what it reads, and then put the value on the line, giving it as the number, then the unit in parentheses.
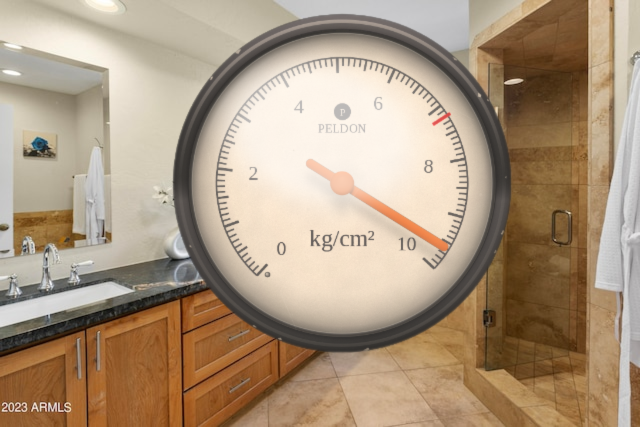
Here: 9.6 (kg/cm²)
